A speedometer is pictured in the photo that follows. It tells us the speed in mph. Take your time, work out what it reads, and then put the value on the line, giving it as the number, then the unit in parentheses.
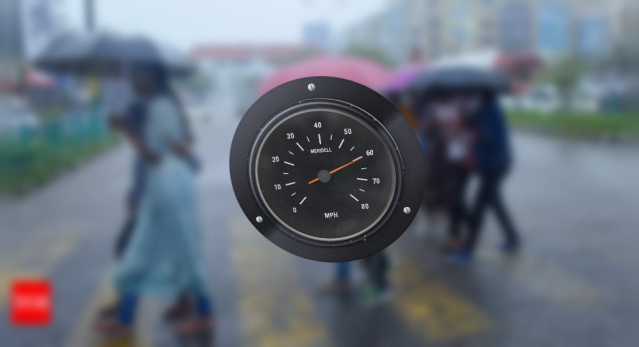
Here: 60 (mph)
